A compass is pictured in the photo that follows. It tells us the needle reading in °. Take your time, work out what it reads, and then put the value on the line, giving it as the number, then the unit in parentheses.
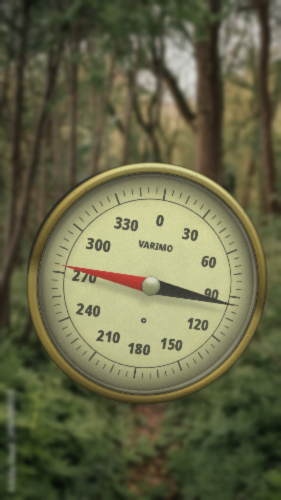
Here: 275 (°)
